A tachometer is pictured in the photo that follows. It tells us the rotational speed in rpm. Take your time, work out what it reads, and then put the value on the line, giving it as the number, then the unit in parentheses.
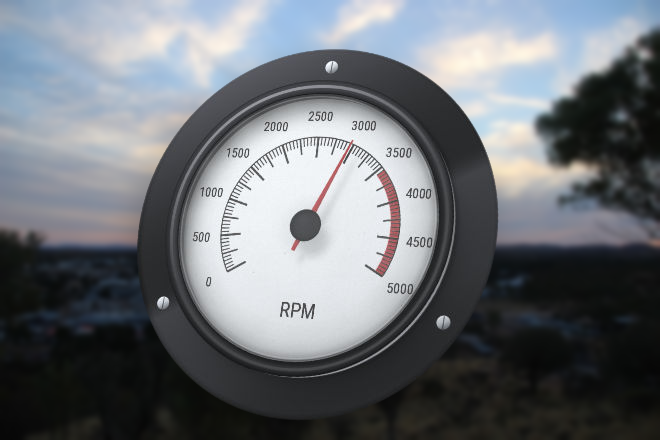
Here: 3000 (rpm)
